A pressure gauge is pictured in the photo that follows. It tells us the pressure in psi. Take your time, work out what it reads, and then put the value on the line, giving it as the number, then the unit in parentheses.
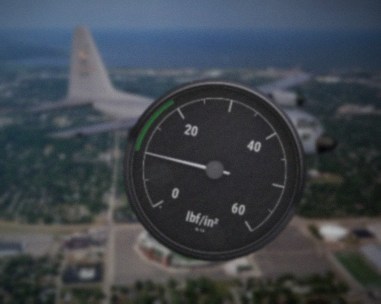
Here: 10 (psi)
